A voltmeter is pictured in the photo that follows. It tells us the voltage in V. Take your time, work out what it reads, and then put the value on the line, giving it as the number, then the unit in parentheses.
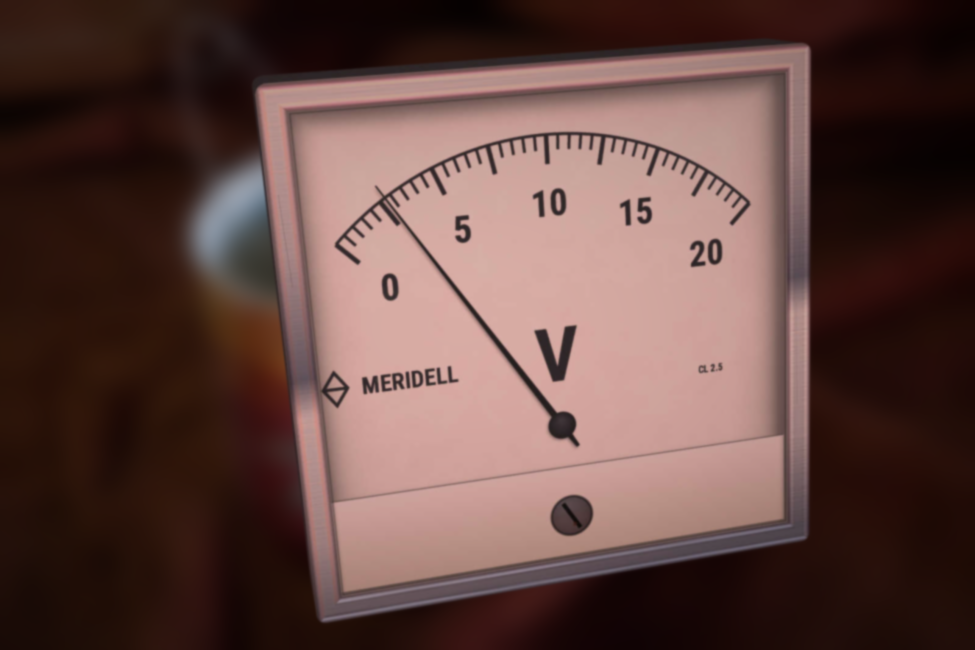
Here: 2.75 (V)
